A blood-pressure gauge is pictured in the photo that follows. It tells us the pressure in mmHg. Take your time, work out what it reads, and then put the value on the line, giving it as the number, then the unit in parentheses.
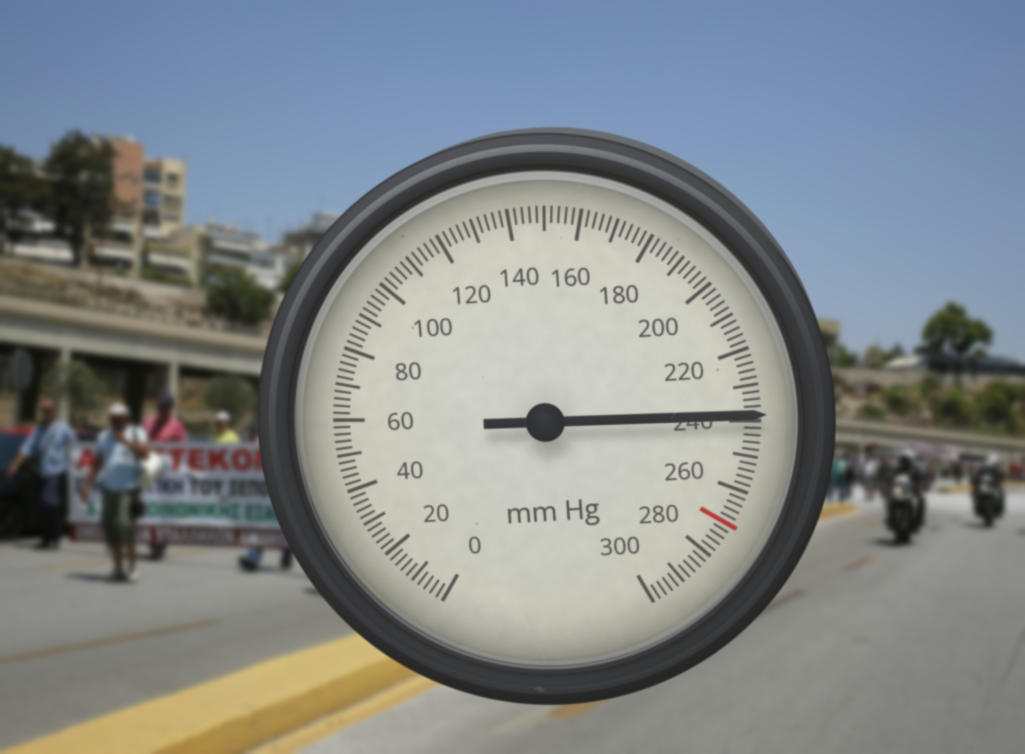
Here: 238 (mmHg)
